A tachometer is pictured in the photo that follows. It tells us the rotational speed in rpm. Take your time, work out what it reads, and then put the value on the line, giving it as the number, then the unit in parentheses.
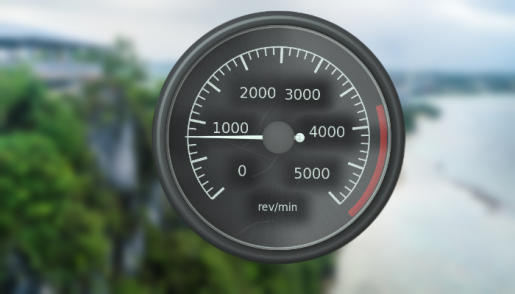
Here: 800 (rpm)
